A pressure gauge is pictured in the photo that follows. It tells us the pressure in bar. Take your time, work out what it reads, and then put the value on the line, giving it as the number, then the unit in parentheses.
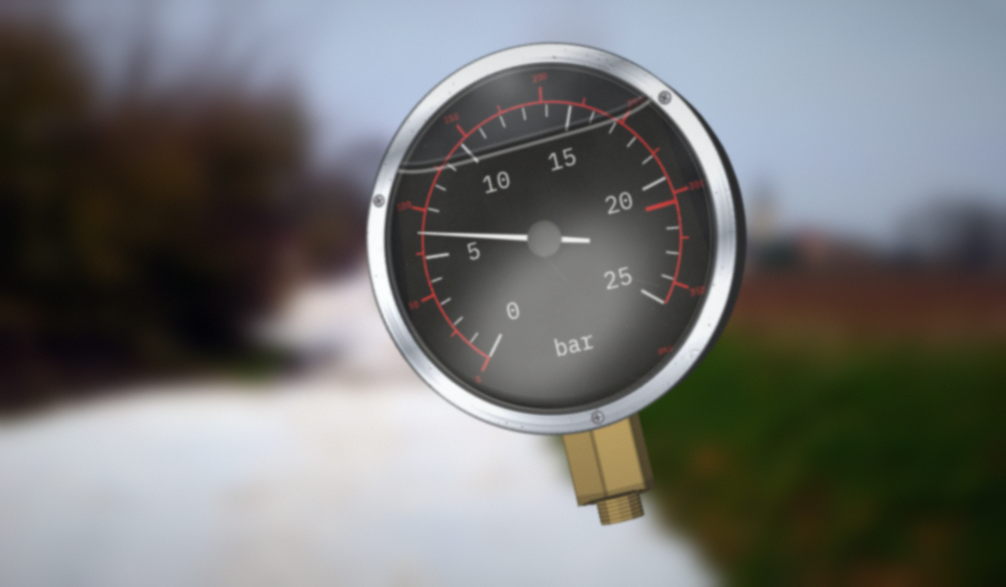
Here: 6 (bar)
